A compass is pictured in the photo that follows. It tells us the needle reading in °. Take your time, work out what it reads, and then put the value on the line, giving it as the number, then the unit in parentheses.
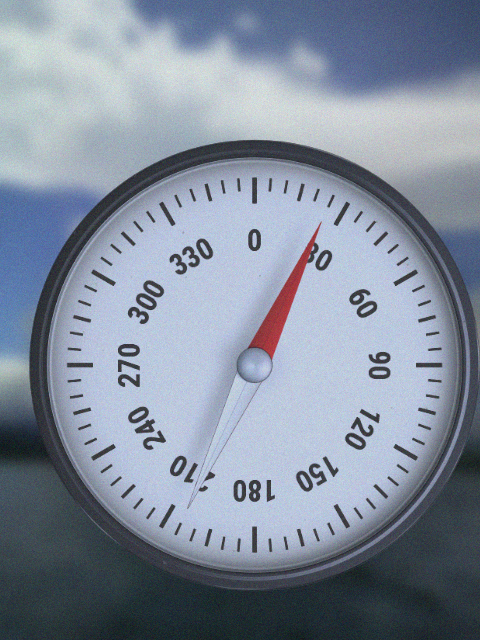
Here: 25 (°)
